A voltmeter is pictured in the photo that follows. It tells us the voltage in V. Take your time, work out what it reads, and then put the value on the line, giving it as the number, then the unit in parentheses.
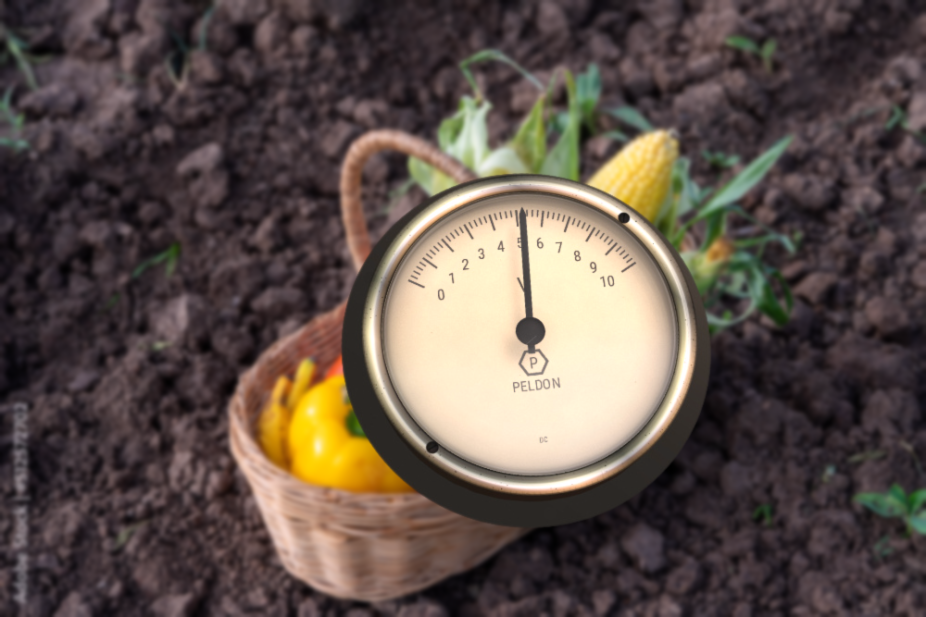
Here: 5.2 (V)
